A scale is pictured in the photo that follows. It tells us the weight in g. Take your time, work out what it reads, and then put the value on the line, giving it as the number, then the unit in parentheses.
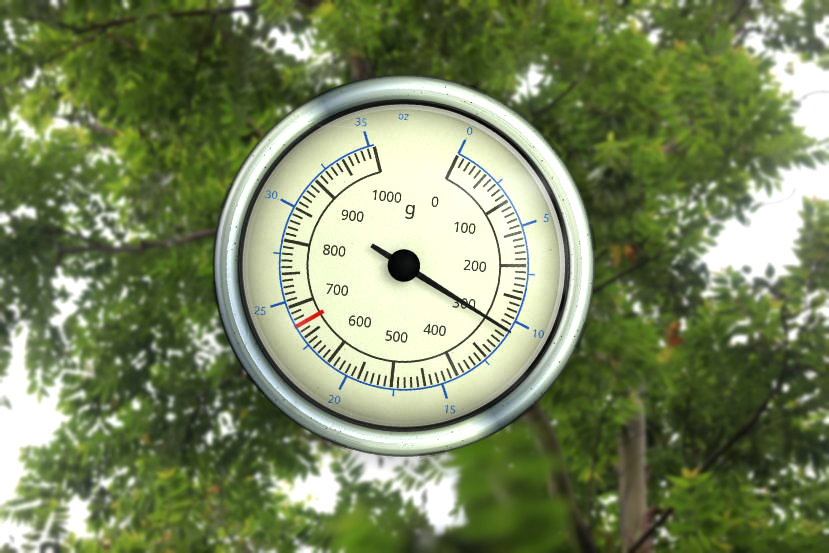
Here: 300 (g)
